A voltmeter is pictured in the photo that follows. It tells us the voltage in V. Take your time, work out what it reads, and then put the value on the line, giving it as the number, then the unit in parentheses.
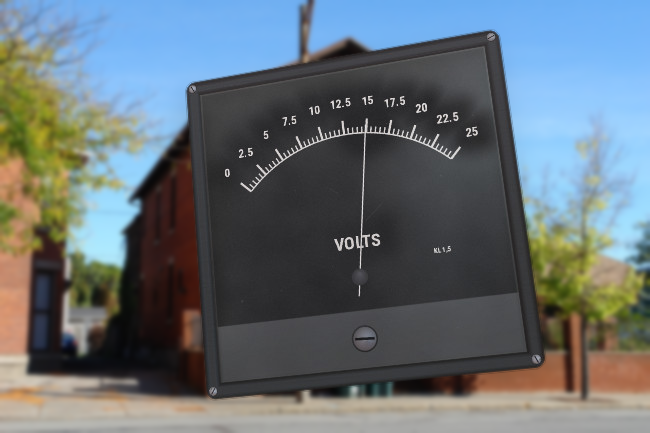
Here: 15 (V)
